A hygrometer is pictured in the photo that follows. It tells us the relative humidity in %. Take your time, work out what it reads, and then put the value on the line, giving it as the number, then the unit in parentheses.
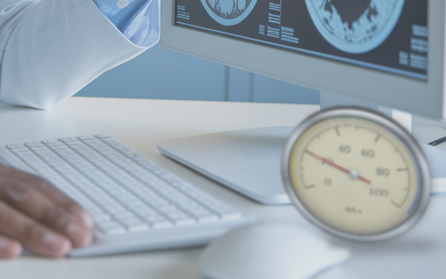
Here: 20 (%)
